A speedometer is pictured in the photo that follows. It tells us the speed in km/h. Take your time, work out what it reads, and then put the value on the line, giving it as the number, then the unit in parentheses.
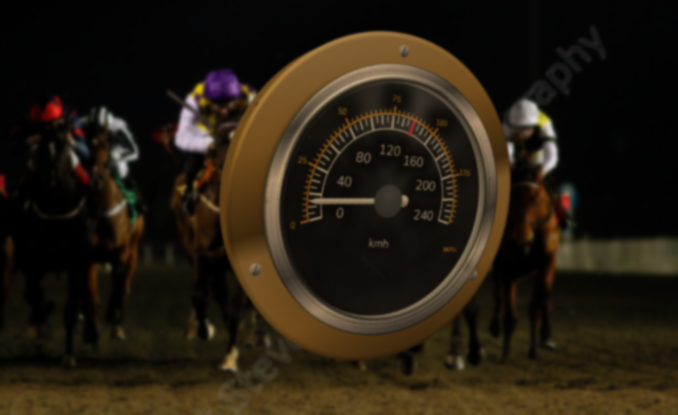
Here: 15 (km/h)
